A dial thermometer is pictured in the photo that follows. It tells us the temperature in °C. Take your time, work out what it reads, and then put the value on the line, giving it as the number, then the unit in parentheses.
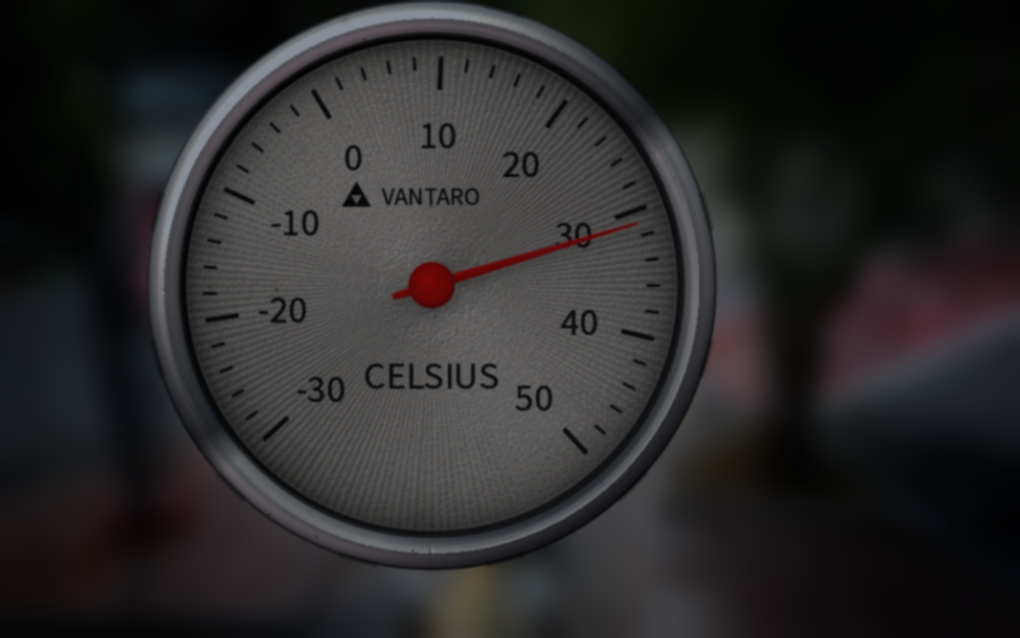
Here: 31 (°C)
